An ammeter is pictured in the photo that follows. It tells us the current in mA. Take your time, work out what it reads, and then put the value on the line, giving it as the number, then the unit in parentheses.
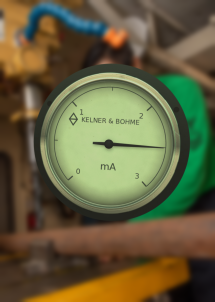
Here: 2.5 (mA)
